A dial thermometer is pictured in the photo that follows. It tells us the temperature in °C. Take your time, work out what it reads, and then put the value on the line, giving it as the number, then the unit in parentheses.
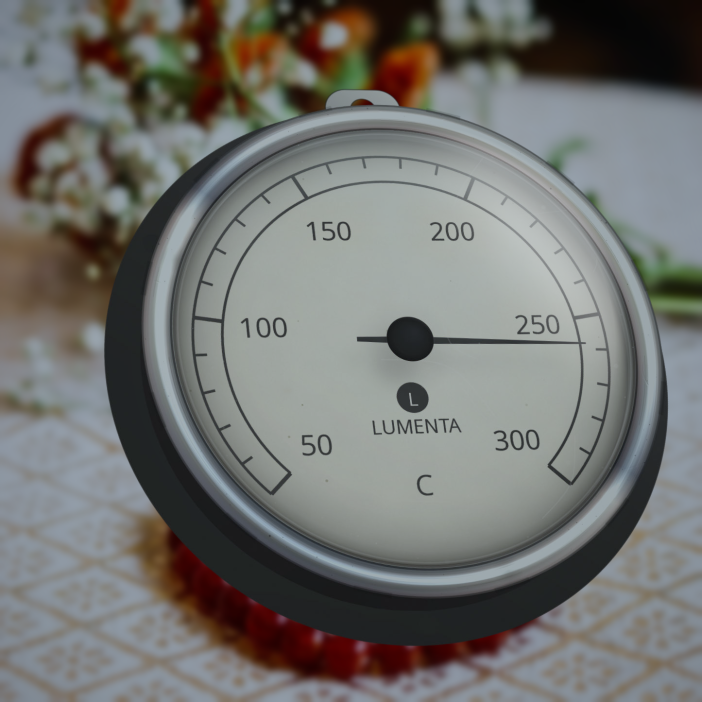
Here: 260 (°C)
